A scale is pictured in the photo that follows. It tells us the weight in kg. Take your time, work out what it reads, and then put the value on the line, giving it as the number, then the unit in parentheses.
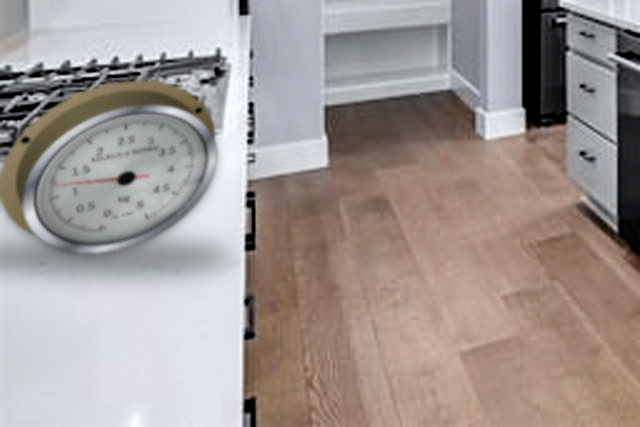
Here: 1.25 (kg)
